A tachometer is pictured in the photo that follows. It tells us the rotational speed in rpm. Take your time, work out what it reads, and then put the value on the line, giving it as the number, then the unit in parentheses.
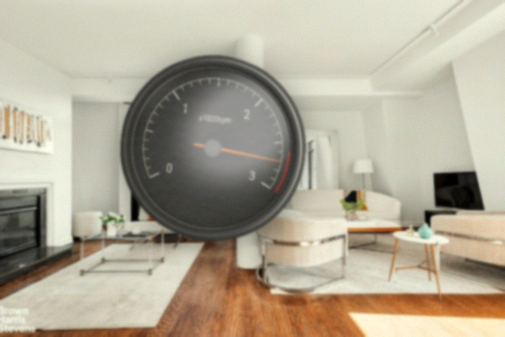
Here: 2700 (rpm)
